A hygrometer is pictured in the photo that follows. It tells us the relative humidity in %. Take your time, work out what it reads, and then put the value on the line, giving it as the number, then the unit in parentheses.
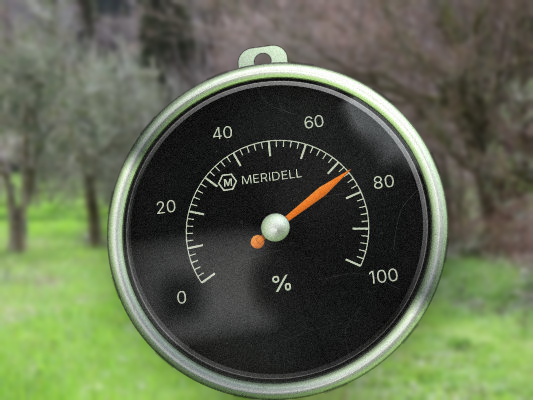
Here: 74 (%)
